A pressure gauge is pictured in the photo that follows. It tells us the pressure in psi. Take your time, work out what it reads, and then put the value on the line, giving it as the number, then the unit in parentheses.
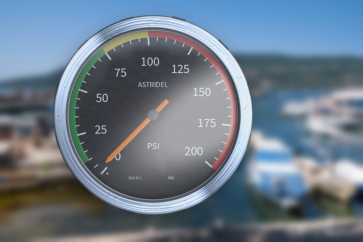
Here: 2.5 (psi)
